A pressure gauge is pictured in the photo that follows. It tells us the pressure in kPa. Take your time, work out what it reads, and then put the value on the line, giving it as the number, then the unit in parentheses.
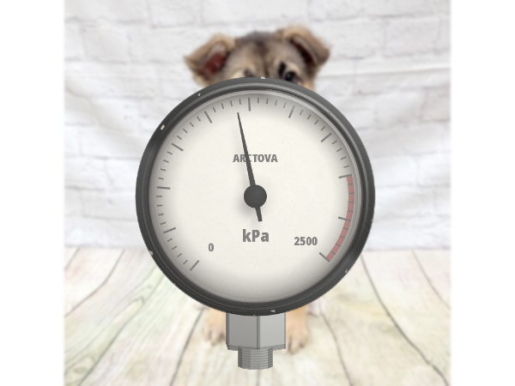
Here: 1175 (kPa)
